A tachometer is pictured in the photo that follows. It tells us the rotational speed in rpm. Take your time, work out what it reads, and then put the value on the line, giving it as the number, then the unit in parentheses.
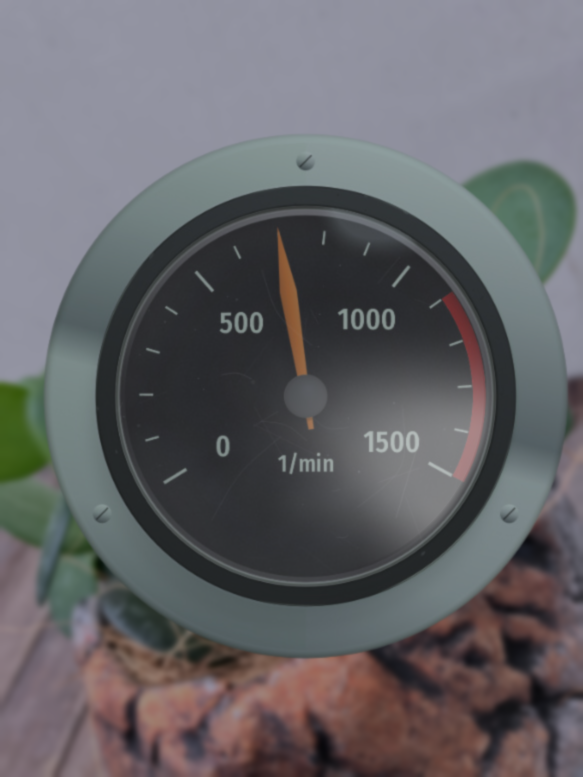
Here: 700 (rpm)
